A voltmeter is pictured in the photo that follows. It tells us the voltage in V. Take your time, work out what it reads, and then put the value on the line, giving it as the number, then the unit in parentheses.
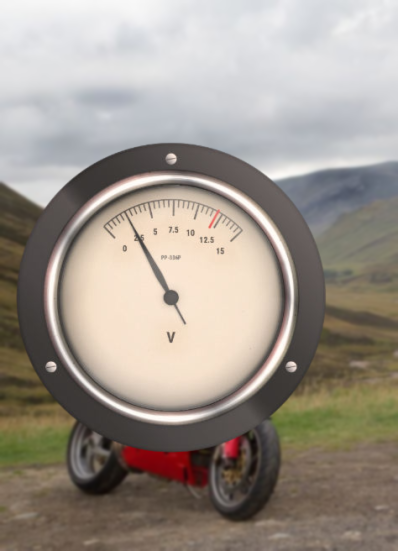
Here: 2.5 (V)
